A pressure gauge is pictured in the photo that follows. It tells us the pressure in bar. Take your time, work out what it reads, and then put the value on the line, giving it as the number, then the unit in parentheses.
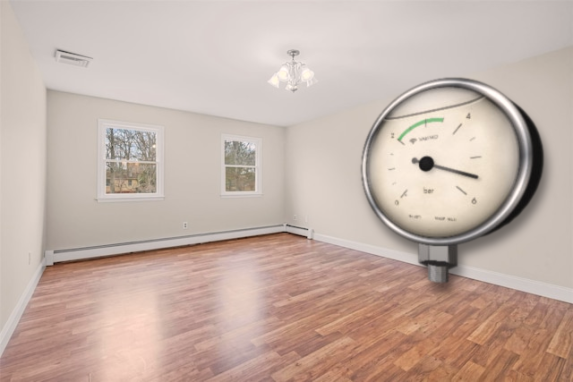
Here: 5.5 (bar)
